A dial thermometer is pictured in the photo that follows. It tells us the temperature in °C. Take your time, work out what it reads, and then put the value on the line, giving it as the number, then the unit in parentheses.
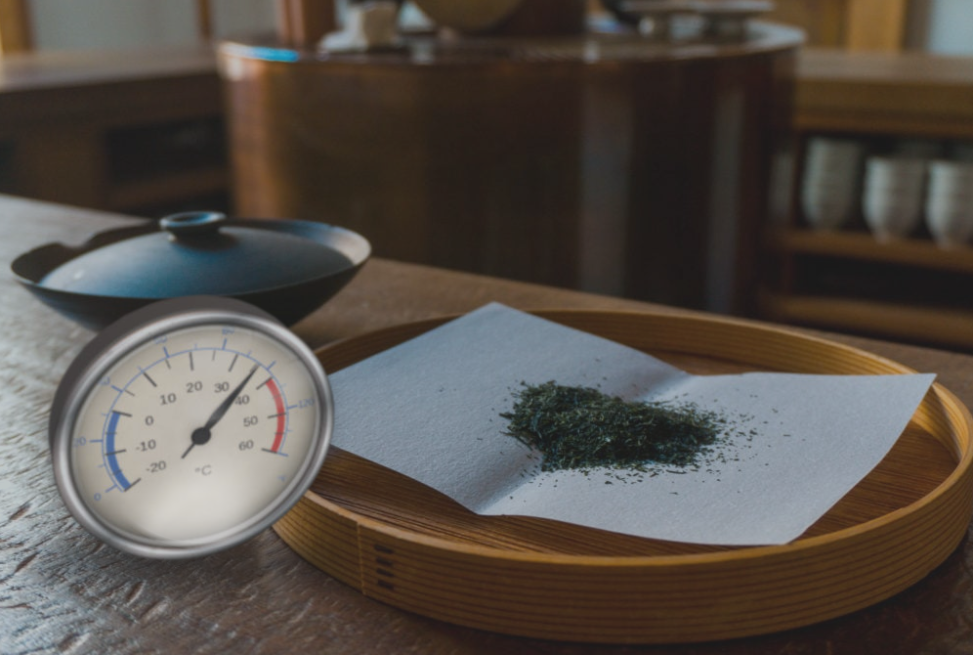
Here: 35 (°C)
